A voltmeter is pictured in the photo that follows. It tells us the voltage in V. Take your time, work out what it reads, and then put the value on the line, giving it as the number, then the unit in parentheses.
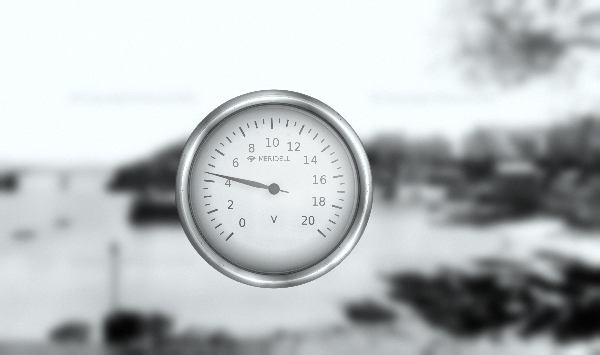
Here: 4.5 (V)
